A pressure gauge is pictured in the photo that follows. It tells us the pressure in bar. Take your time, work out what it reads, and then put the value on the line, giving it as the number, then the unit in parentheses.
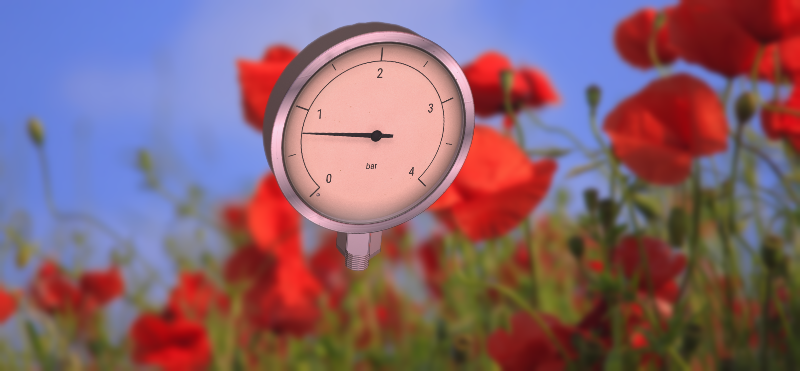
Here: 0.75 (bar)
